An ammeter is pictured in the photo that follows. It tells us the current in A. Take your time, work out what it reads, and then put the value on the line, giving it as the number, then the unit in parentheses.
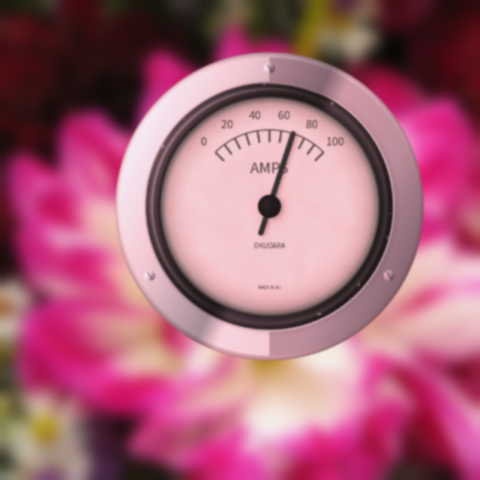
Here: 70 (A)
